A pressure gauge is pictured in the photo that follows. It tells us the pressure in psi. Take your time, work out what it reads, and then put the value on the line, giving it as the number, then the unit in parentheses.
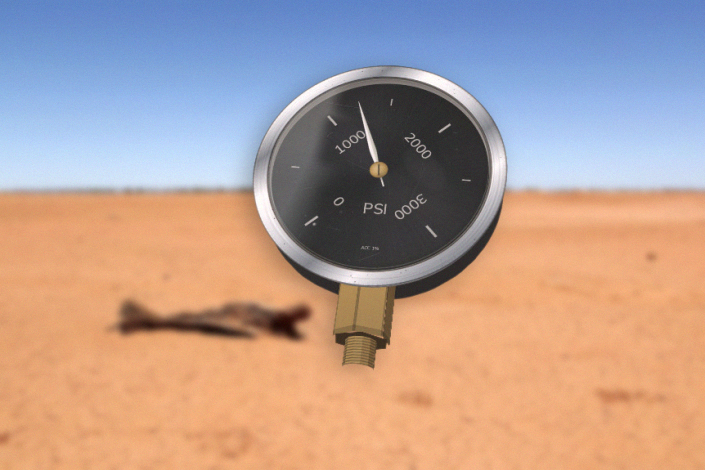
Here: 1250 (psi)
